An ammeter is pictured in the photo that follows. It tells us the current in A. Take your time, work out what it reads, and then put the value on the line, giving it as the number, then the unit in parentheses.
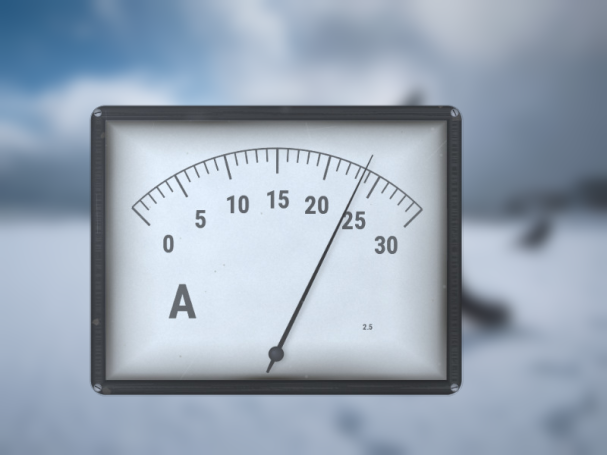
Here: 23.5 (A)
